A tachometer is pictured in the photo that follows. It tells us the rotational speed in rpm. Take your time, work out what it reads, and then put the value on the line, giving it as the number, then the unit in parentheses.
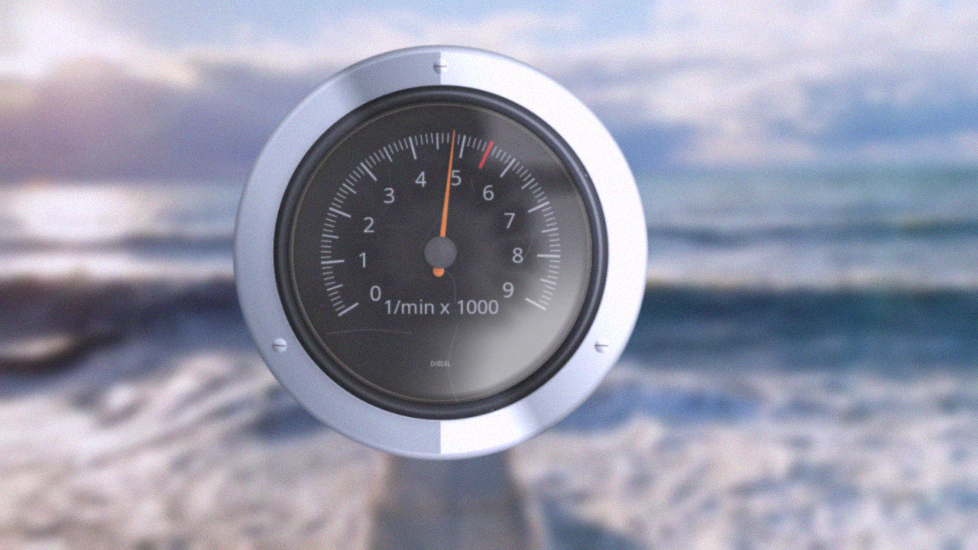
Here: 4800 (rpm)
